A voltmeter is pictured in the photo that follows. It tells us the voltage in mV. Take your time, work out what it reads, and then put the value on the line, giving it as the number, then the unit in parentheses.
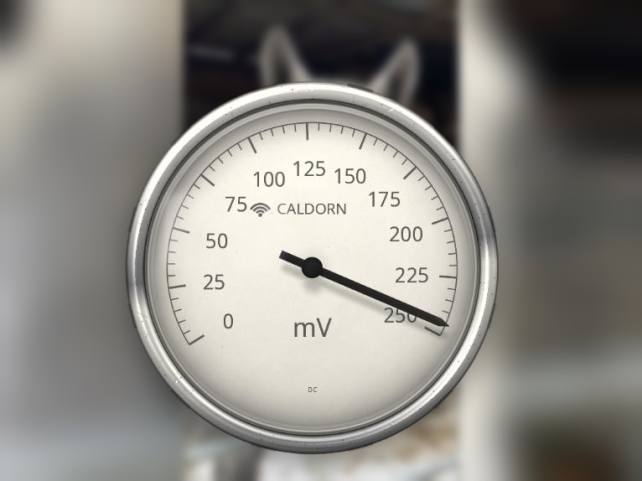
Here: 245 (mV)
